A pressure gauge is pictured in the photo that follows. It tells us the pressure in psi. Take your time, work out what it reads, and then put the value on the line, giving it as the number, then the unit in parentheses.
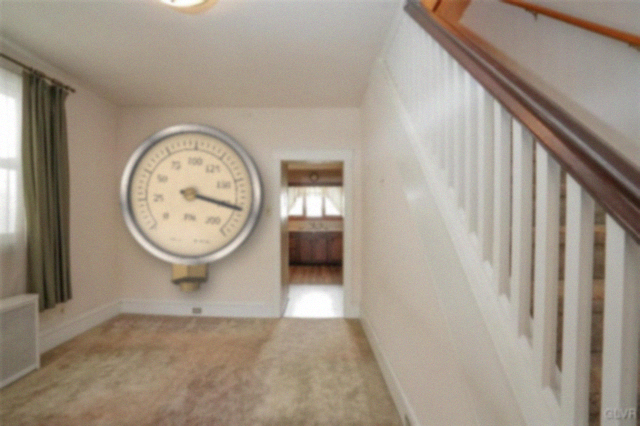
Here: 175 (psi)
